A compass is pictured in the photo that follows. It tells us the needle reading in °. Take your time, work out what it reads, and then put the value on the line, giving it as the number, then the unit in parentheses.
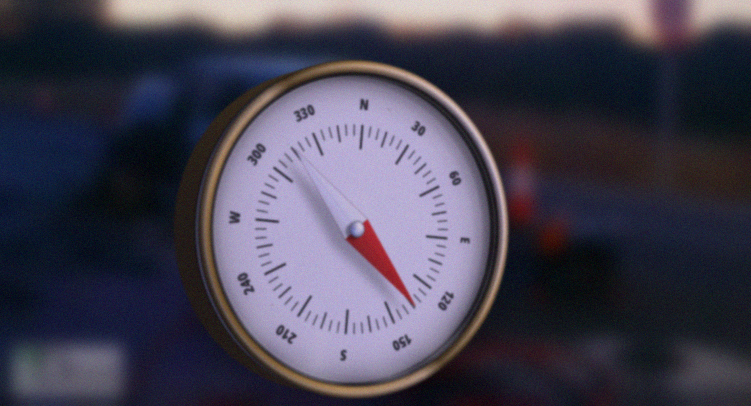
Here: 135 (°)
